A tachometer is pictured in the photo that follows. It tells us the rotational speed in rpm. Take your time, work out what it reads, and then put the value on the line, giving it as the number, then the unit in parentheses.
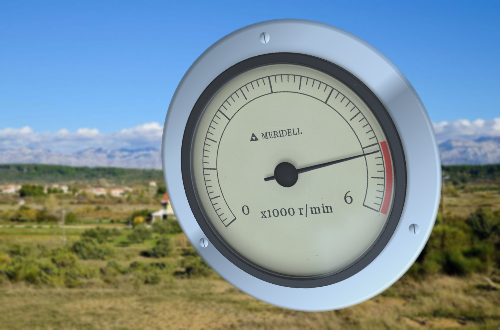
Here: 5100 (rpm)
